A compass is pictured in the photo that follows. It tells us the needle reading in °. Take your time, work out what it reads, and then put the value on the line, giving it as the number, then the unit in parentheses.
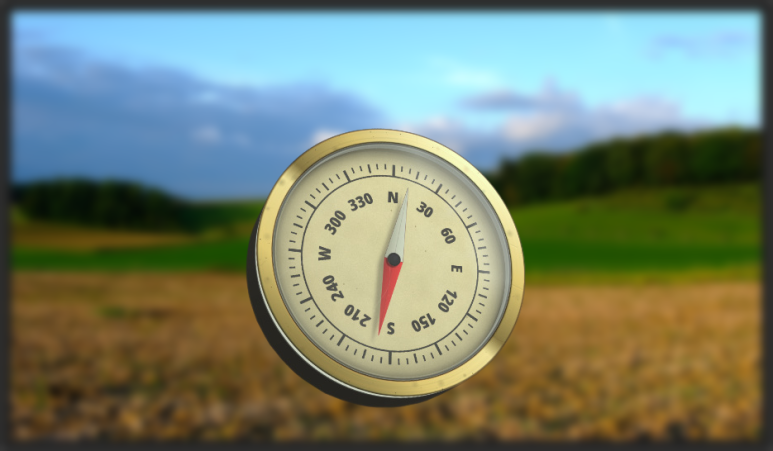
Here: 190 (°)
